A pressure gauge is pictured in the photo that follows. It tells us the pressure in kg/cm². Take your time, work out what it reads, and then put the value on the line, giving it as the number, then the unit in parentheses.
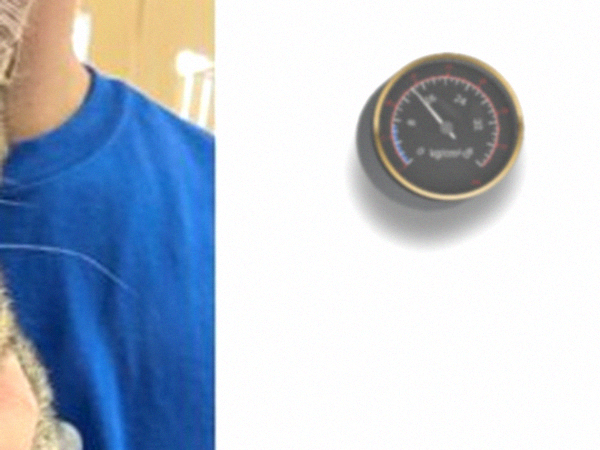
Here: 14 (kg/cm²)
